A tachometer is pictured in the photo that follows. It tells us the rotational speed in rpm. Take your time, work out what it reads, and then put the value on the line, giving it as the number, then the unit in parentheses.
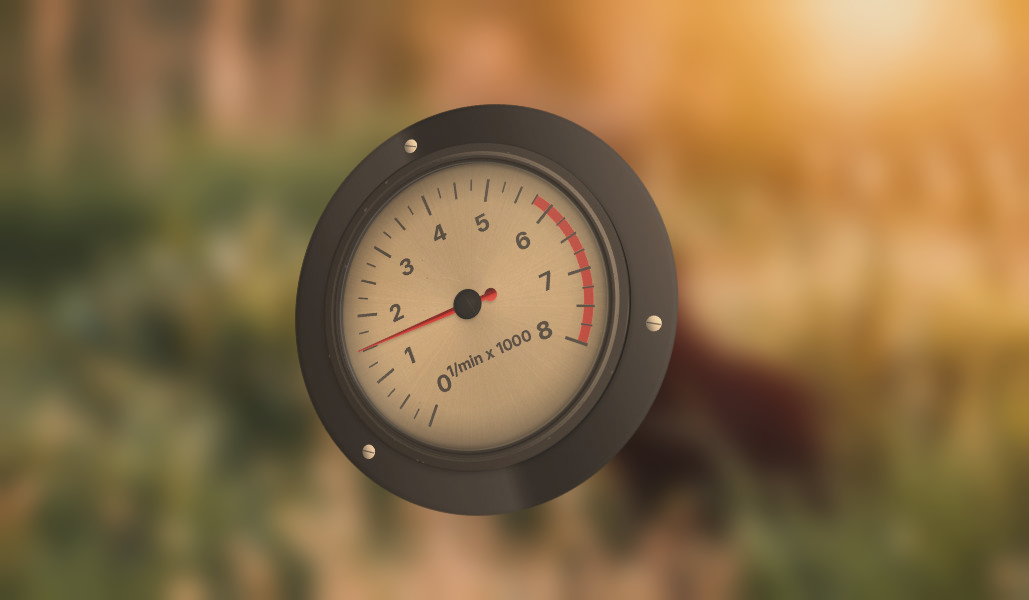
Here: 1500 (rpm)
